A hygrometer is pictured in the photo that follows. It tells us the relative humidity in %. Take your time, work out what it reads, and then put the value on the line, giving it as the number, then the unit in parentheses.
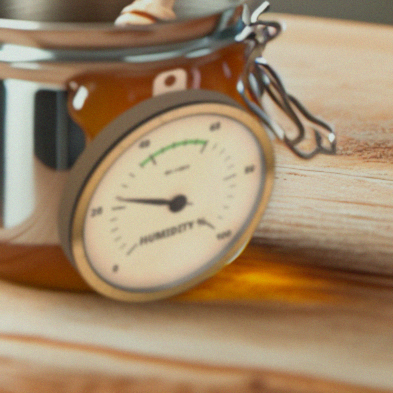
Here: 24 (%)
